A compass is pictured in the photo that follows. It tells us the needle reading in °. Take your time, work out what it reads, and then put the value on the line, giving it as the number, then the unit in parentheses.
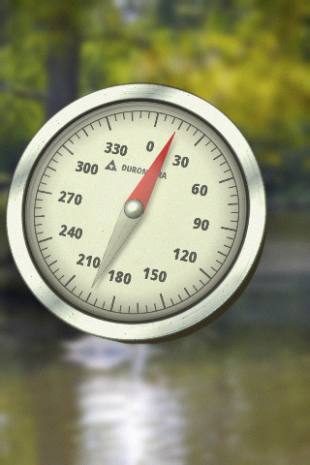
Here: 15 (°)
